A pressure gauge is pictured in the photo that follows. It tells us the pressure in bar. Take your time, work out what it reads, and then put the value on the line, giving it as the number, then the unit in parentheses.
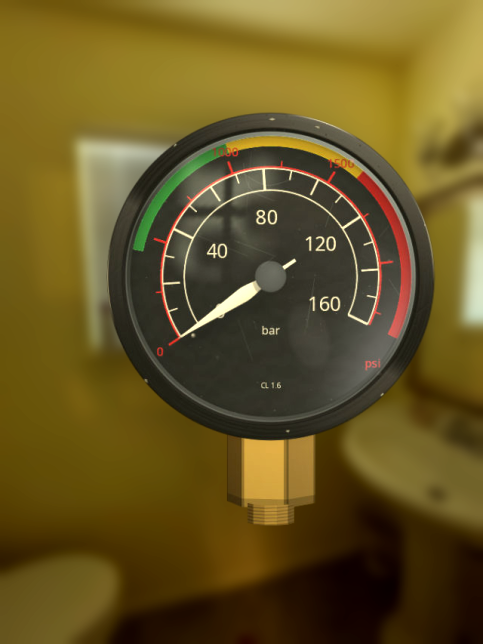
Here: 0 (bar)
